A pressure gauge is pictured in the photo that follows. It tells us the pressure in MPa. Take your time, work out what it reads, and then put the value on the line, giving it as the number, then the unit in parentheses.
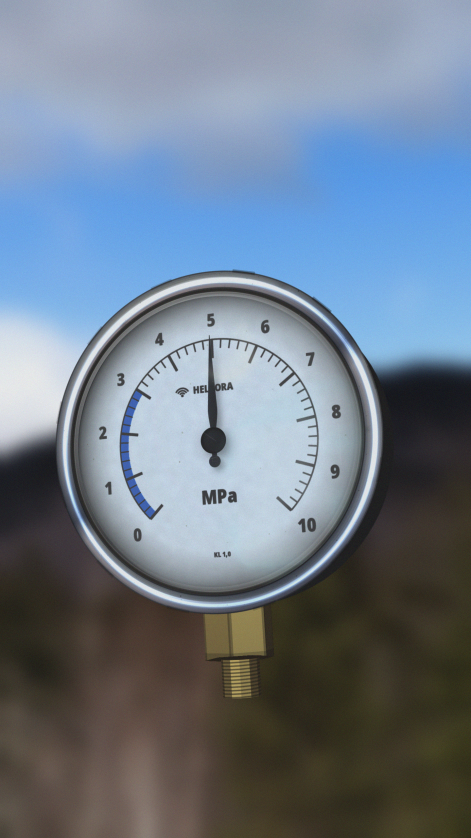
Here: 5 (MPa)
